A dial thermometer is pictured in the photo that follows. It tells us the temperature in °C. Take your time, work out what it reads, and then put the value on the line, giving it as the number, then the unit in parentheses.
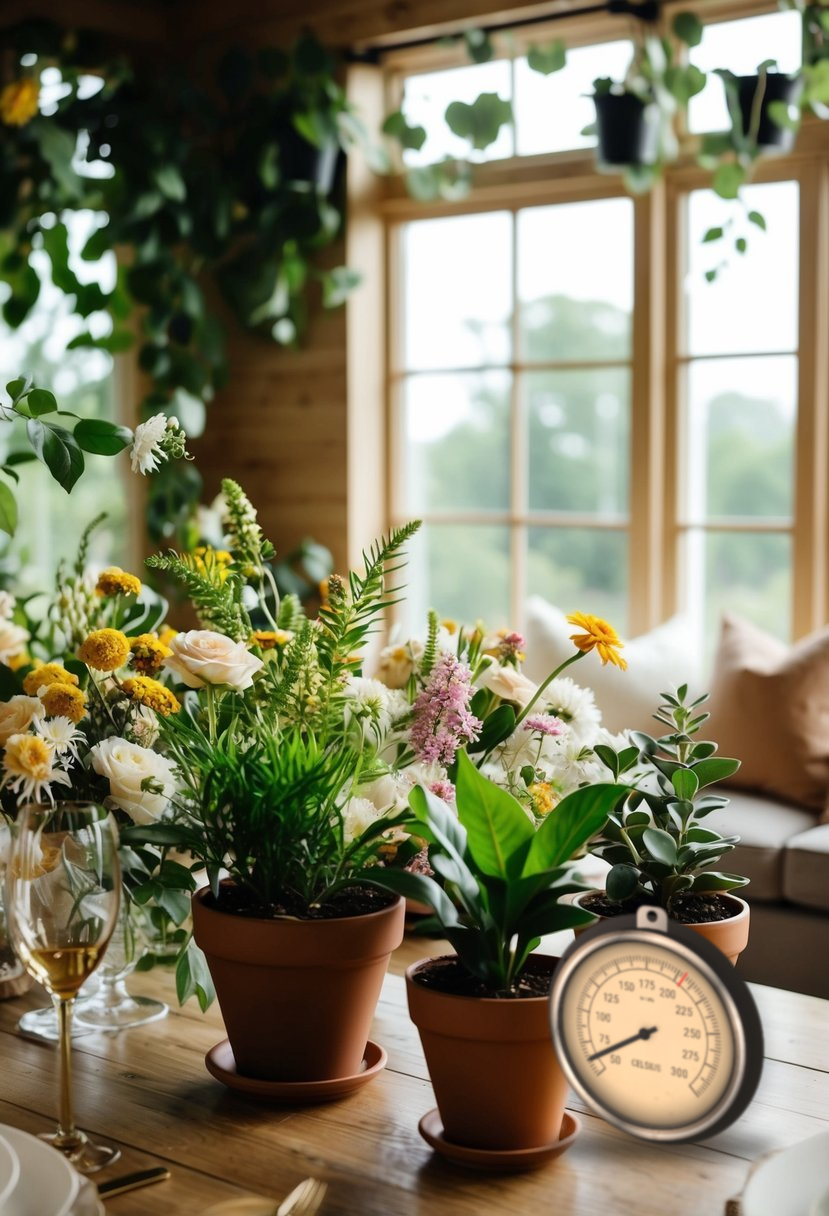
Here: 62.5 (°C)
